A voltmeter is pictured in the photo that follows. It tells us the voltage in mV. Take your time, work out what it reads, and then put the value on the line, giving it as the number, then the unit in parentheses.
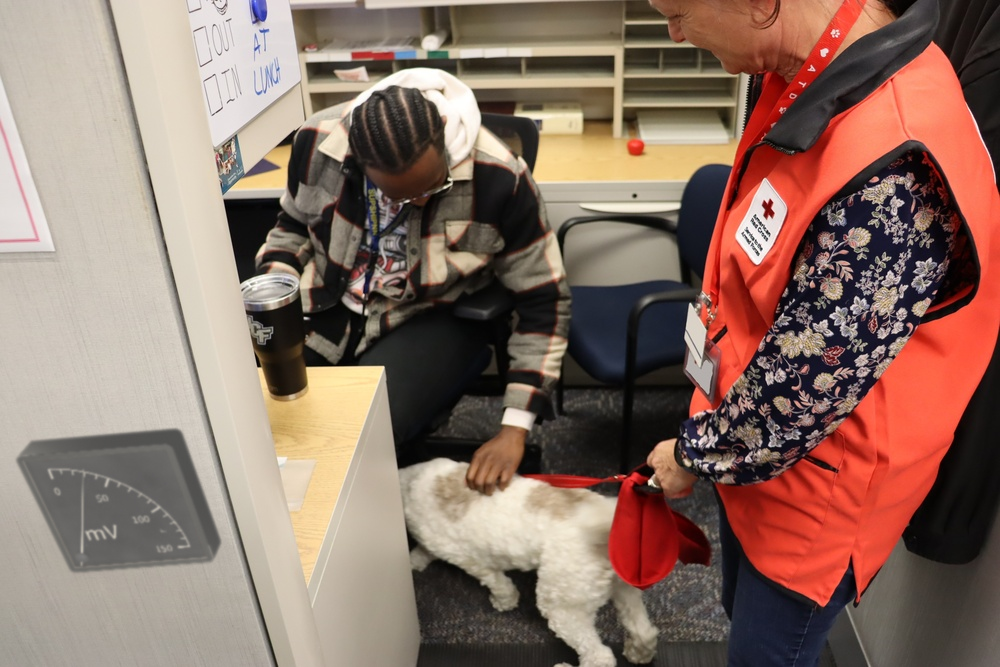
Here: 30 (mV)
